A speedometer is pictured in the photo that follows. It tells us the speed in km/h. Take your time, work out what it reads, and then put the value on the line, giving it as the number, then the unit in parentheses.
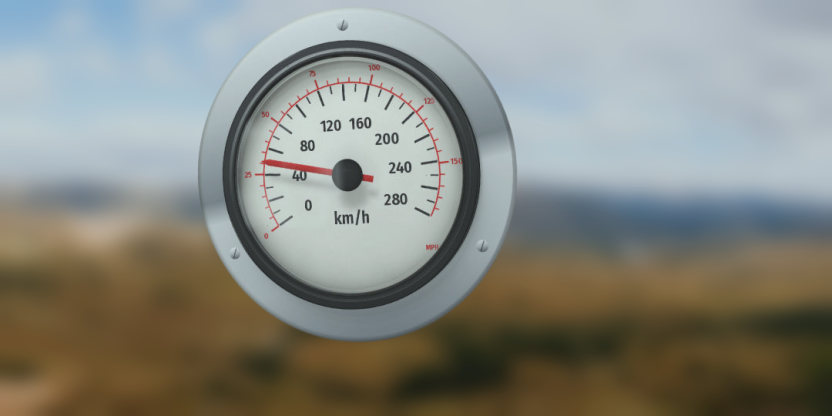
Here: 50 (km/h)
